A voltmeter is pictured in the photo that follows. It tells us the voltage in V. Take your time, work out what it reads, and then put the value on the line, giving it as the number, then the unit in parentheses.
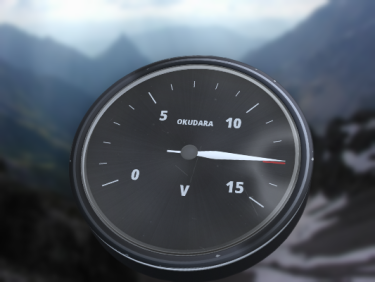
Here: 13 (V)
